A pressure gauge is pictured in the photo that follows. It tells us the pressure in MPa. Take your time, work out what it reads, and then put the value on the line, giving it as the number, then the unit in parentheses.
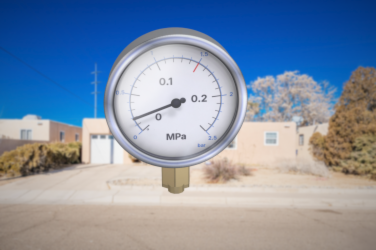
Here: 0.02 (MPa)
